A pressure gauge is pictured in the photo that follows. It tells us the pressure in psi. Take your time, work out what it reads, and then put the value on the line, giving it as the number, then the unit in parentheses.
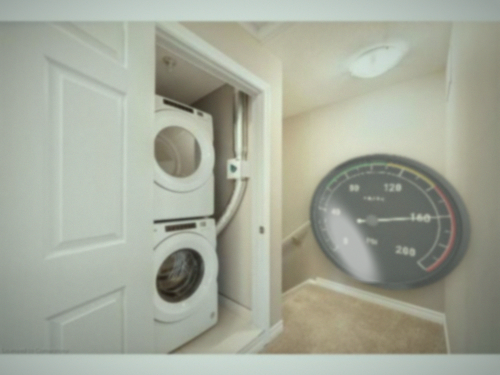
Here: 160 (psi)
